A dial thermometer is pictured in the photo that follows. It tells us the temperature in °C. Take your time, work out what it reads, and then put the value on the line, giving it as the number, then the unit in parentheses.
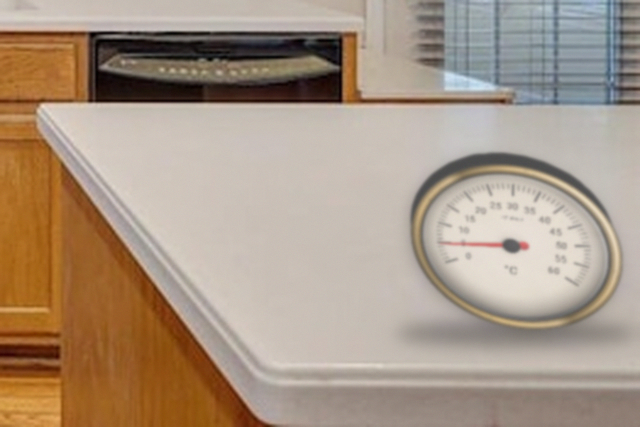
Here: 5 (°C)
